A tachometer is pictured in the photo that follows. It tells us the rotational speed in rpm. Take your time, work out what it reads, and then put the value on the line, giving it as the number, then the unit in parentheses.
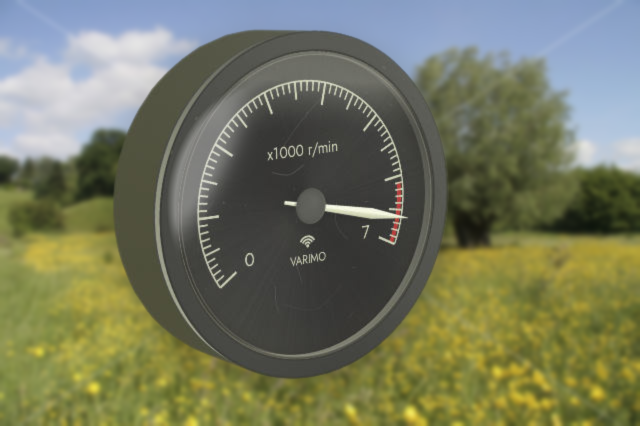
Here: 6600 (rpm)
